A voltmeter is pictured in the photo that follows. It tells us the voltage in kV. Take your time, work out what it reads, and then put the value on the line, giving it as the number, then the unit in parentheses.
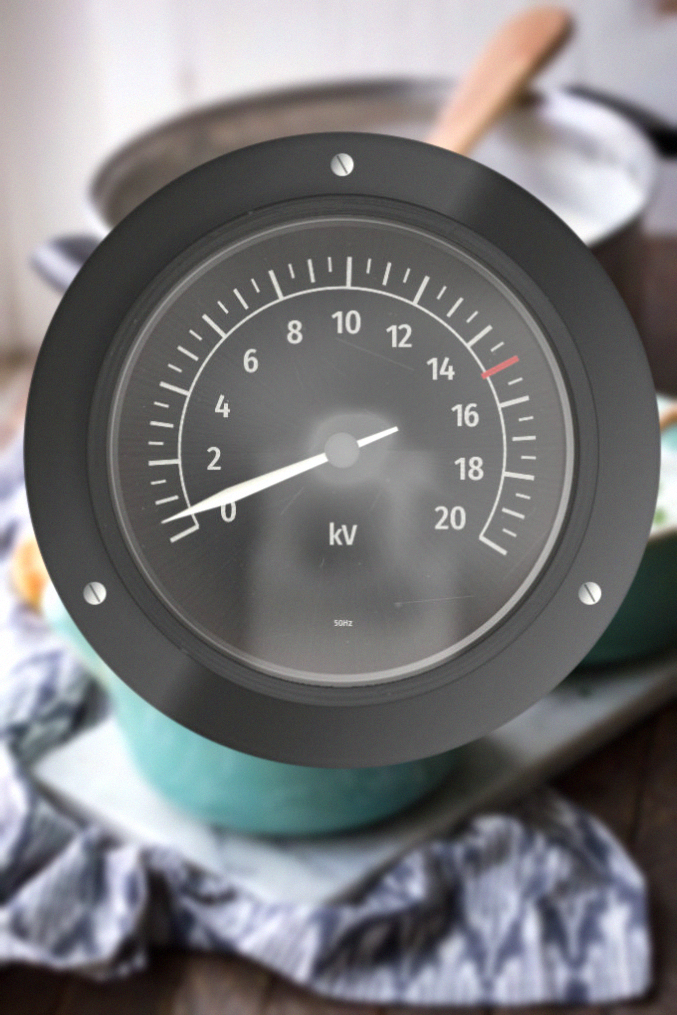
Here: 0.5 (kV)
